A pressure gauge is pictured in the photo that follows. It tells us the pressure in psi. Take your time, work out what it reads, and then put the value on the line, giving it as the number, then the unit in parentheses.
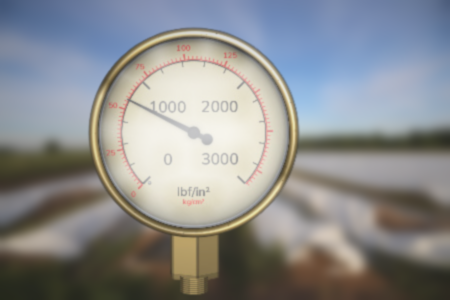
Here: 800 (psi)
